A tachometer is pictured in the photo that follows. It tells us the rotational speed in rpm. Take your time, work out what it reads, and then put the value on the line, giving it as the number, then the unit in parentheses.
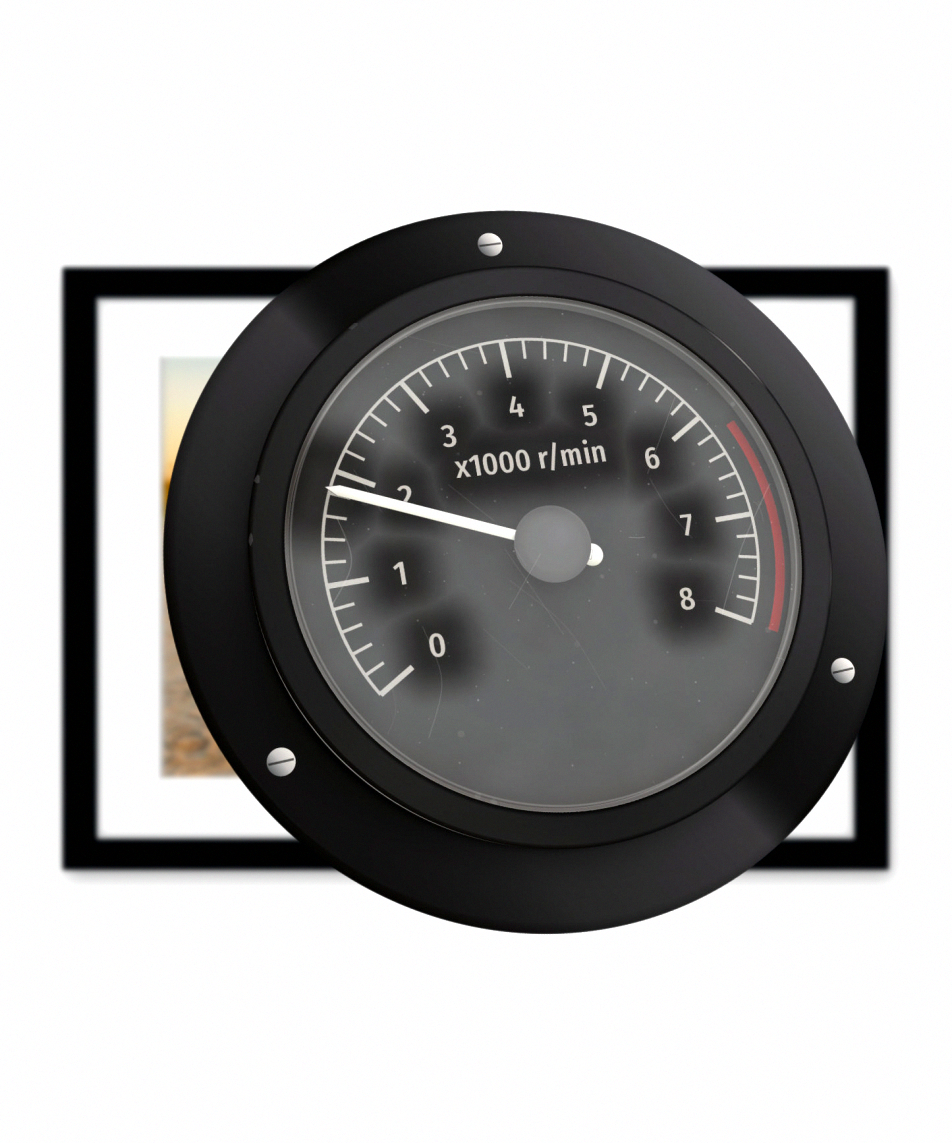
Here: 1800 (rpm)
